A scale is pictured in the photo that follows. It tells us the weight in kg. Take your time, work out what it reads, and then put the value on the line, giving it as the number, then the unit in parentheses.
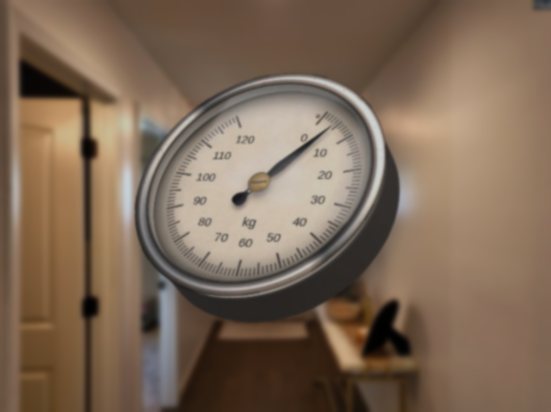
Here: 5 (kg)
